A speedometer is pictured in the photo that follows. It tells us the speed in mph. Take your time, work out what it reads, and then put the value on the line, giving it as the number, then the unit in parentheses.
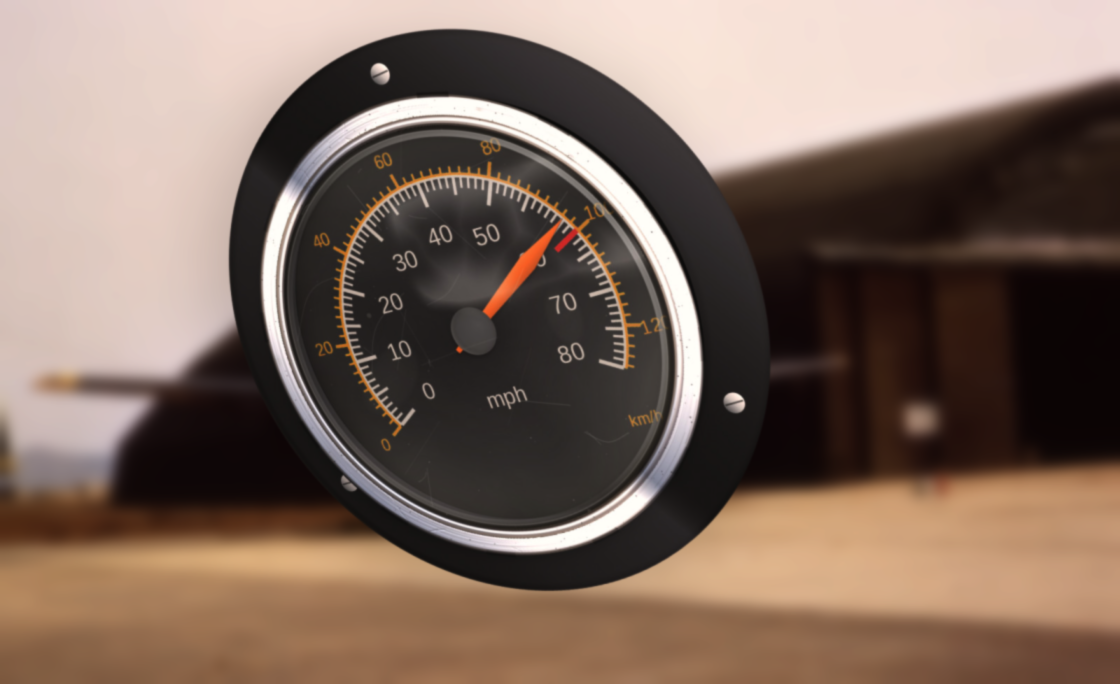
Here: 60 (mph)
